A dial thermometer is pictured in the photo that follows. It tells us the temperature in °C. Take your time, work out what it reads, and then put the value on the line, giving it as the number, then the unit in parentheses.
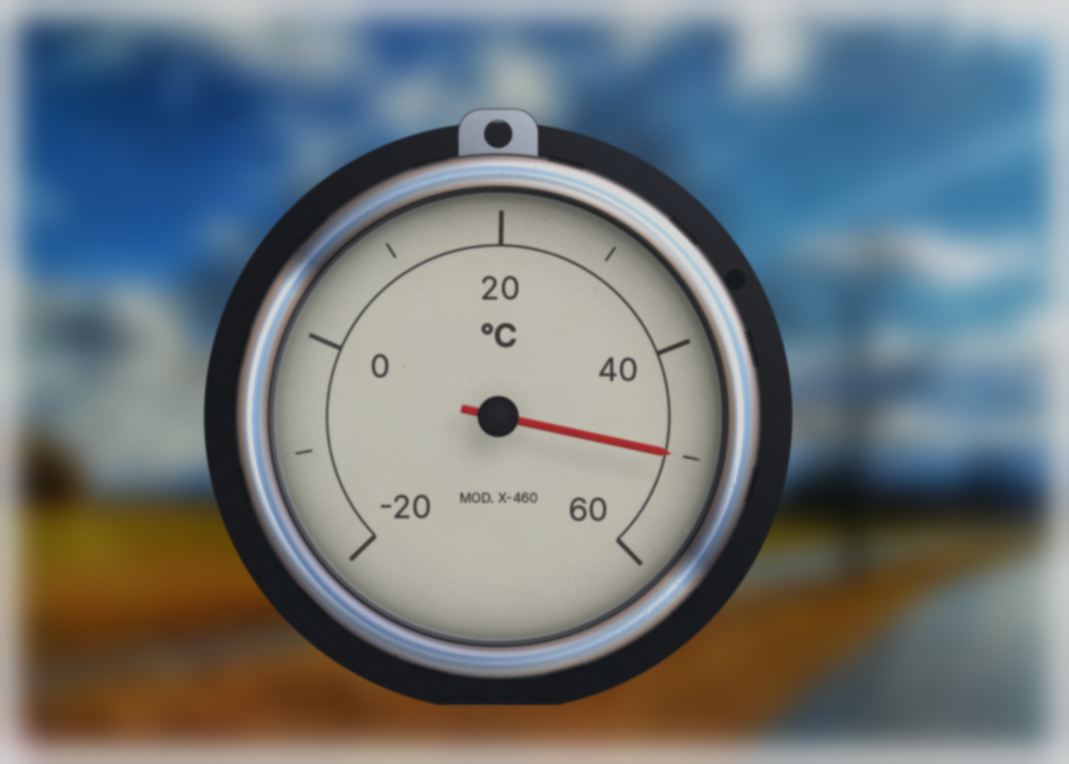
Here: 50 (°C)
